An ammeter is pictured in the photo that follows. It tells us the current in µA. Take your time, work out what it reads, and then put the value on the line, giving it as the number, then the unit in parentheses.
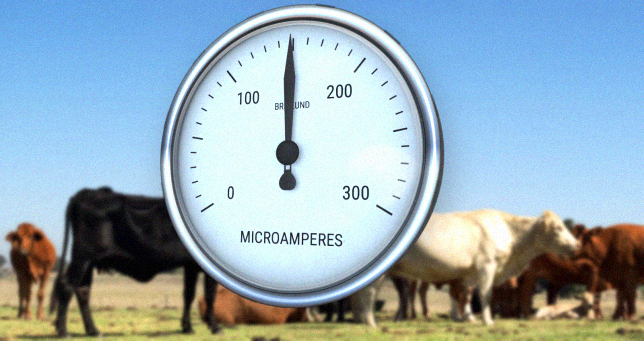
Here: 150 (µA)
